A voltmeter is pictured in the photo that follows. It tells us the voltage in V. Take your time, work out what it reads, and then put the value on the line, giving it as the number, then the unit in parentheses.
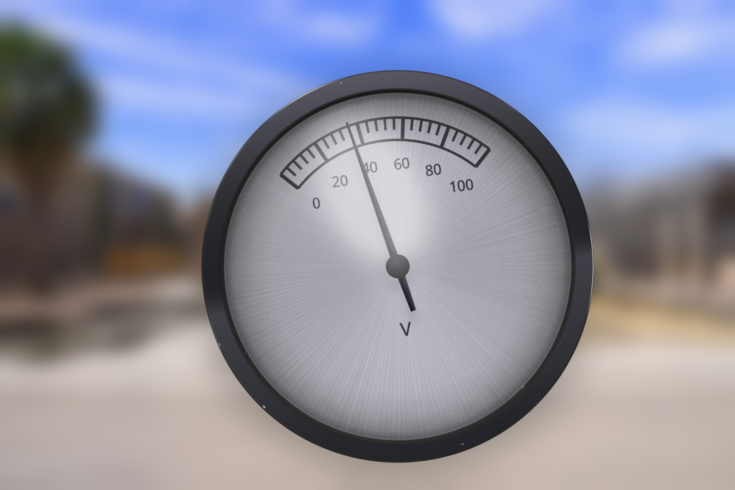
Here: 36 (V)
